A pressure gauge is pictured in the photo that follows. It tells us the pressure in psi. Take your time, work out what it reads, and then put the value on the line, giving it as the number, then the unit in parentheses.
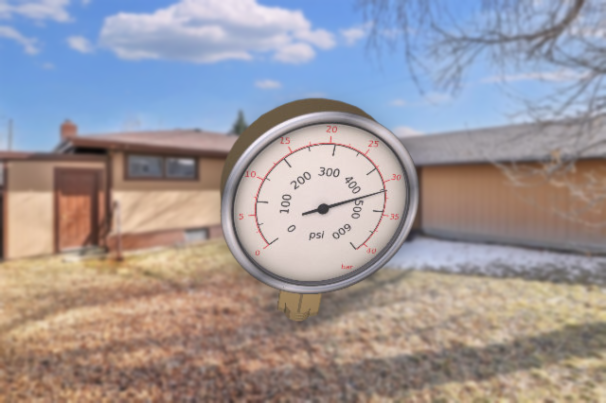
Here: 450 (psi)
